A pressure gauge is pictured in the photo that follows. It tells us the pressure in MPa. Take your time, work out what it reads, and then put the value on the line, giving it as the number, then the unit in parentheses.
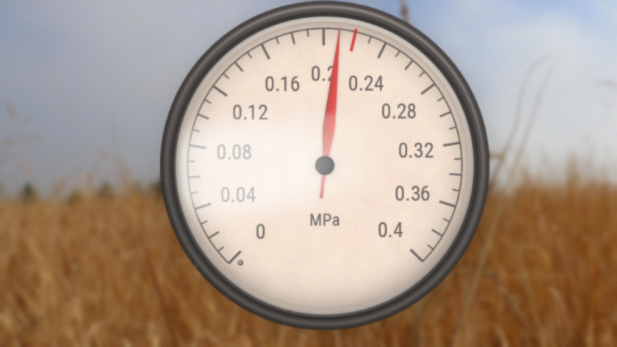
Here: 0.21 (MPa)
